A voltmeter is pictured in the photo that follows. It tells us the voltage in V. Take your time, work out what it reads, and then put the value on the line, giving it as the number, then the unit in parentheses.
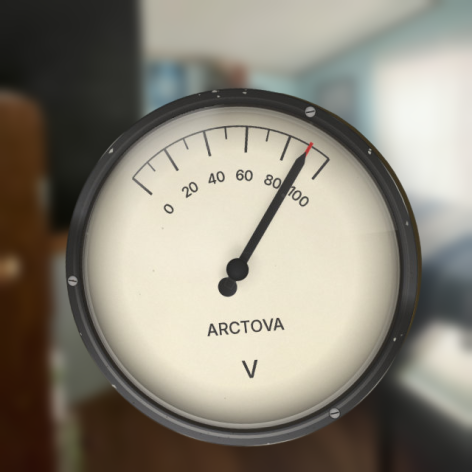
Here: 90 (V)
